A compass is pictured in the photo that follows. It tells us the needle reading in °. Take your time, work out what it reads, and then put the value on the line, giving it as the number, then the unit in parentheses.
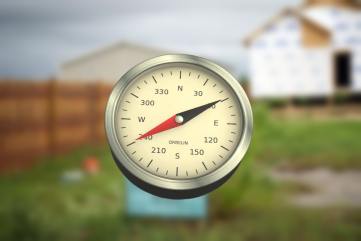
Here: 240 (°)
